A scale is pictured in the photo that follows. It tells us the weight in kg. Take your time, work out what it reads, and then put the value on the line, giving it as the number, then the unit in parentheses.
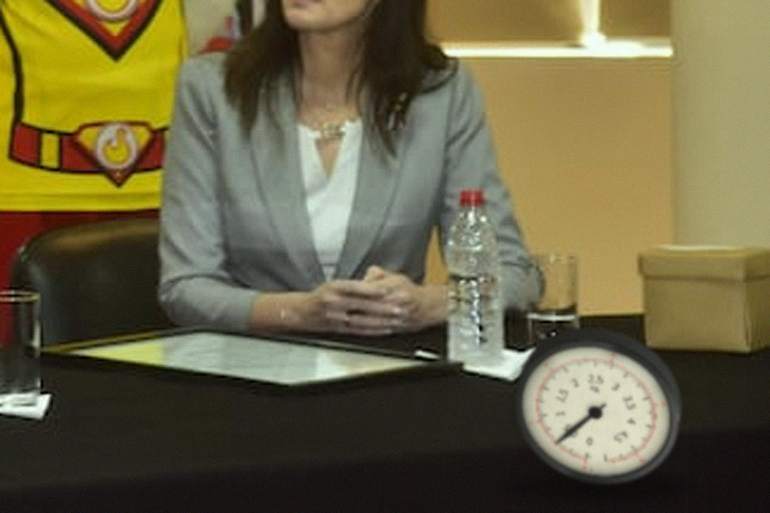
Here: 0.5 (kg)
